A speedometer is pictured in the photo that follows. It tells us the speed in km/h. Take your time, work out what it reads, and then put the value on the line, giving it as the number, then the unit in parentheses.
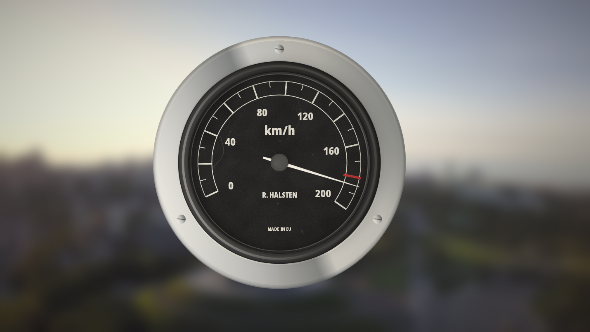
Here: 185 (km/h)
